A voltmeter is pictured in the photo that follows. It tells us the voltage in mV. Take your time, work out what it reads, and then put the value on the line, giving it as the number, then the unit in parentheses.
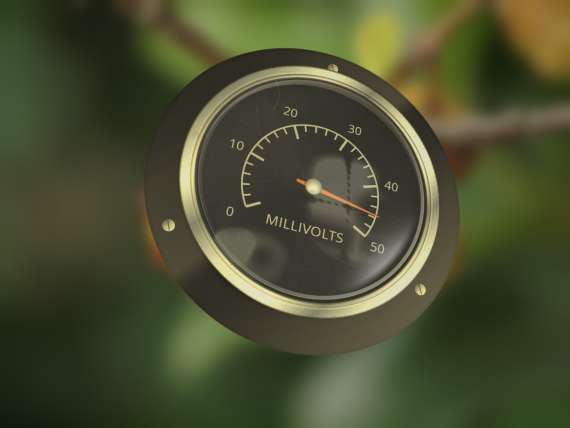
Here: 46 (mV)
